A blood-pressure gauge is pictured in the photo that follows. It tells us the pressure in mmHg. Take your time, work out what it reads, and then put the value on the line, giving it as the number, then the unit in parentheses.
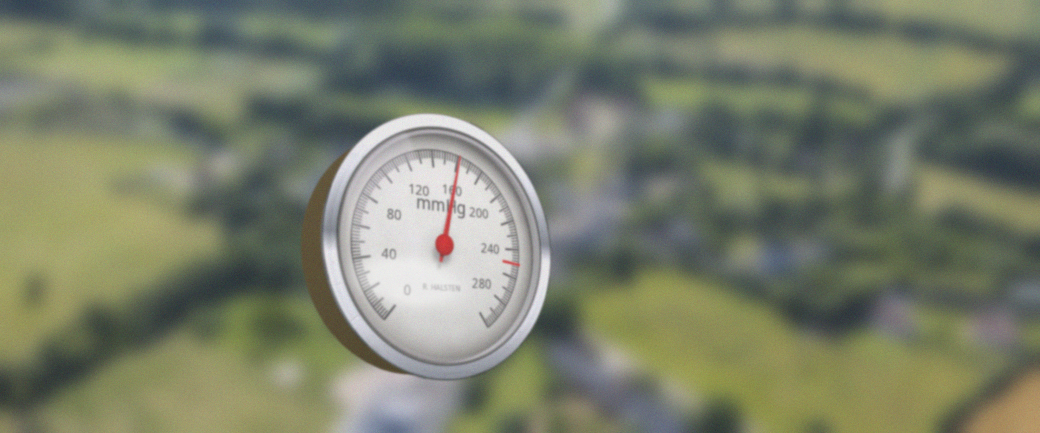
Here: 160 (mmHg)
